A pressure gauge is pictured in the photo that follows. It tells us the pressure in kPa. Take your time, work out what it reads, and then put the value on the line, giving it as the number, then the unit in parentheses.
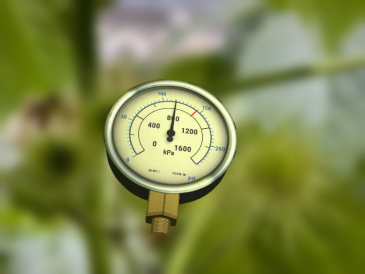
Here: 800 (kPa)
